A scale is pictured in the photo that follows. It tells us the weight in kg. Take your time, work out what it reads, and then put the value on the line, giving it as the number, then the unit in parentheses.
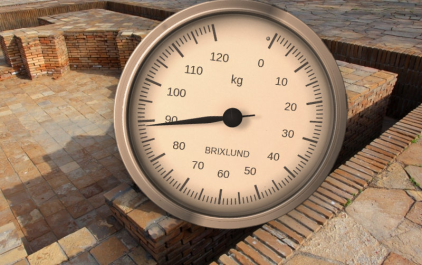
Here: 89 (kg)
